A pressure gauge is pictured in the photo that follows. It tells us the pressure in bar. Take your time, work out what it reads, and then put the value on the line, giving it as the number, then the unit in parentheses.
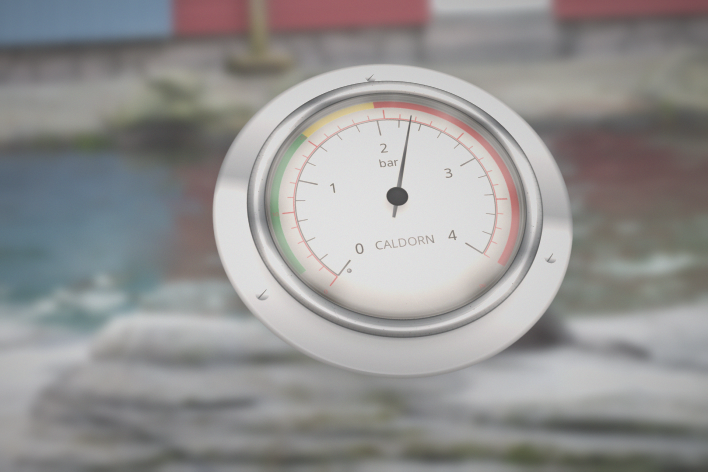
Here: 2.3 (bar)
